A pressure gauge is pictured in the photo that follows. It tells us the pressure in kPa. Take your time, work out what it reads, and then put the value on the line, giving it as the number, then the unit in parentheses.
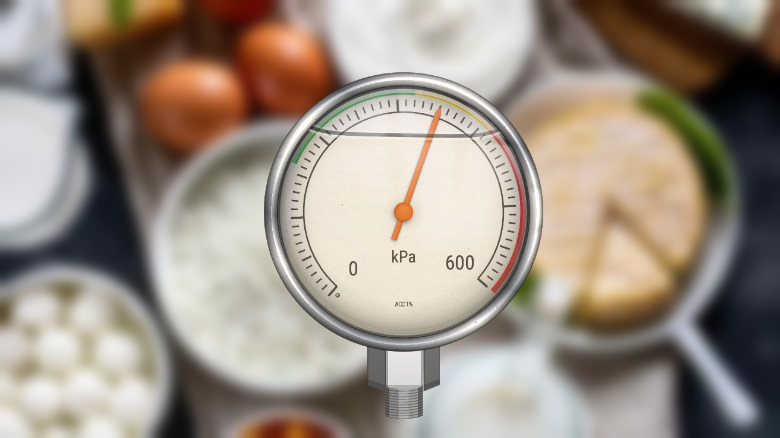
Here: 350 (kPa)
